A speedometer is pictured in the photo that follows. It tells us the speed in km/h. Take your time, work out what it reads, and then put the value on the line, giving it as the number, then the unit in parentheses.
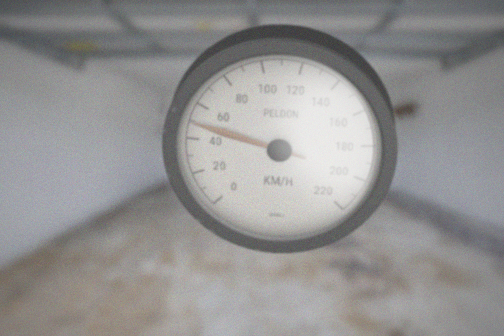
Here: 50 (km/h)
